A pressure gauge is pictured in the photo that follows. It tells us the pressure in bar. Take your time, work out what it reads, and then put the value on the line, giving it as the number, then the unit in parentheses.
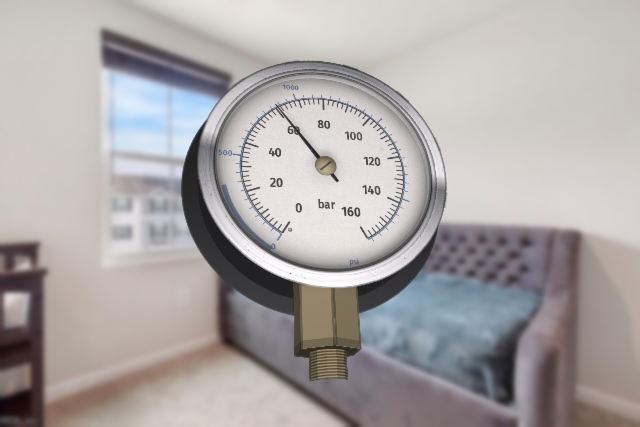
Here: 60 (bar)
